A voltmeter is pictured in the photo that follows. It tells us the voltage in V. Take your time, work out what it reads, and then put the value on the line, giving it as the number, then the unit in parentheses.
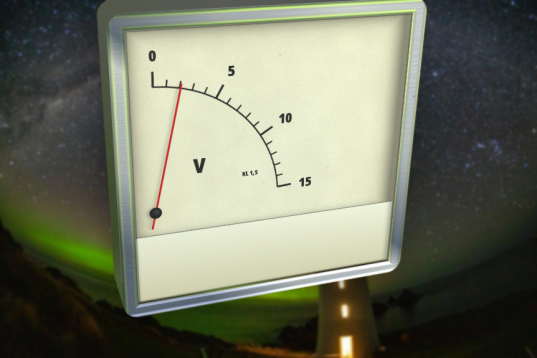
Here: 2 (V)
